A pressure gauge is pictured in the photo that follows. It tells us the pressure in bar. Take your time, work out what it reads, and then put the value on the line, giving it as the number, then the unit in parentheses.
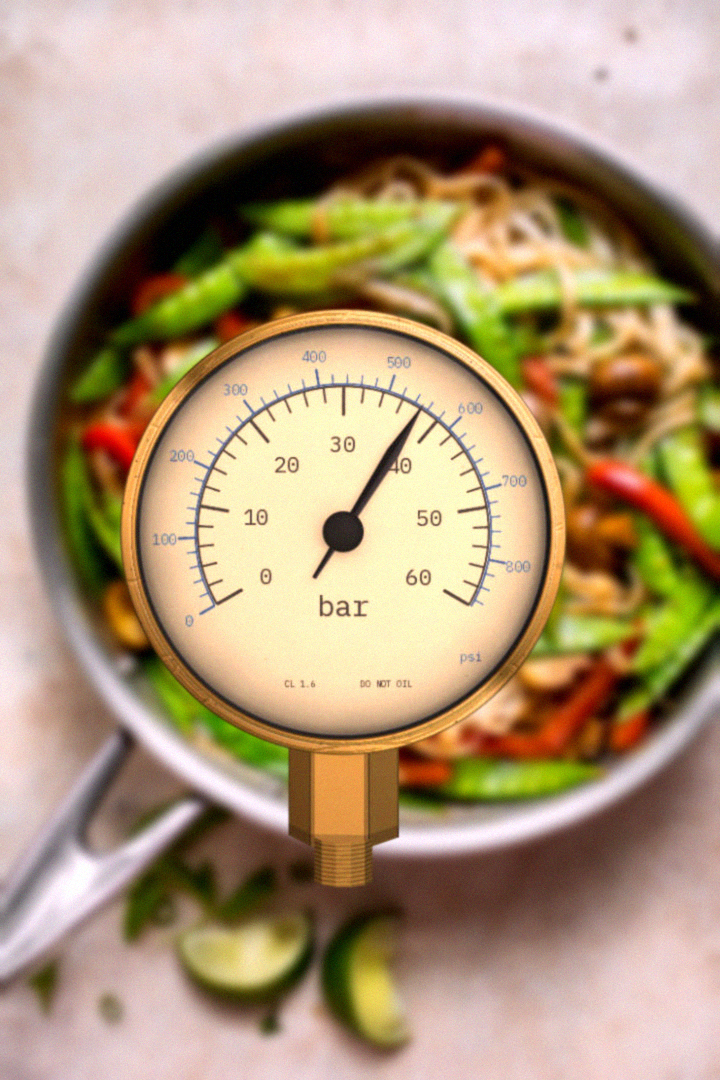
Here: 38 (bar)
